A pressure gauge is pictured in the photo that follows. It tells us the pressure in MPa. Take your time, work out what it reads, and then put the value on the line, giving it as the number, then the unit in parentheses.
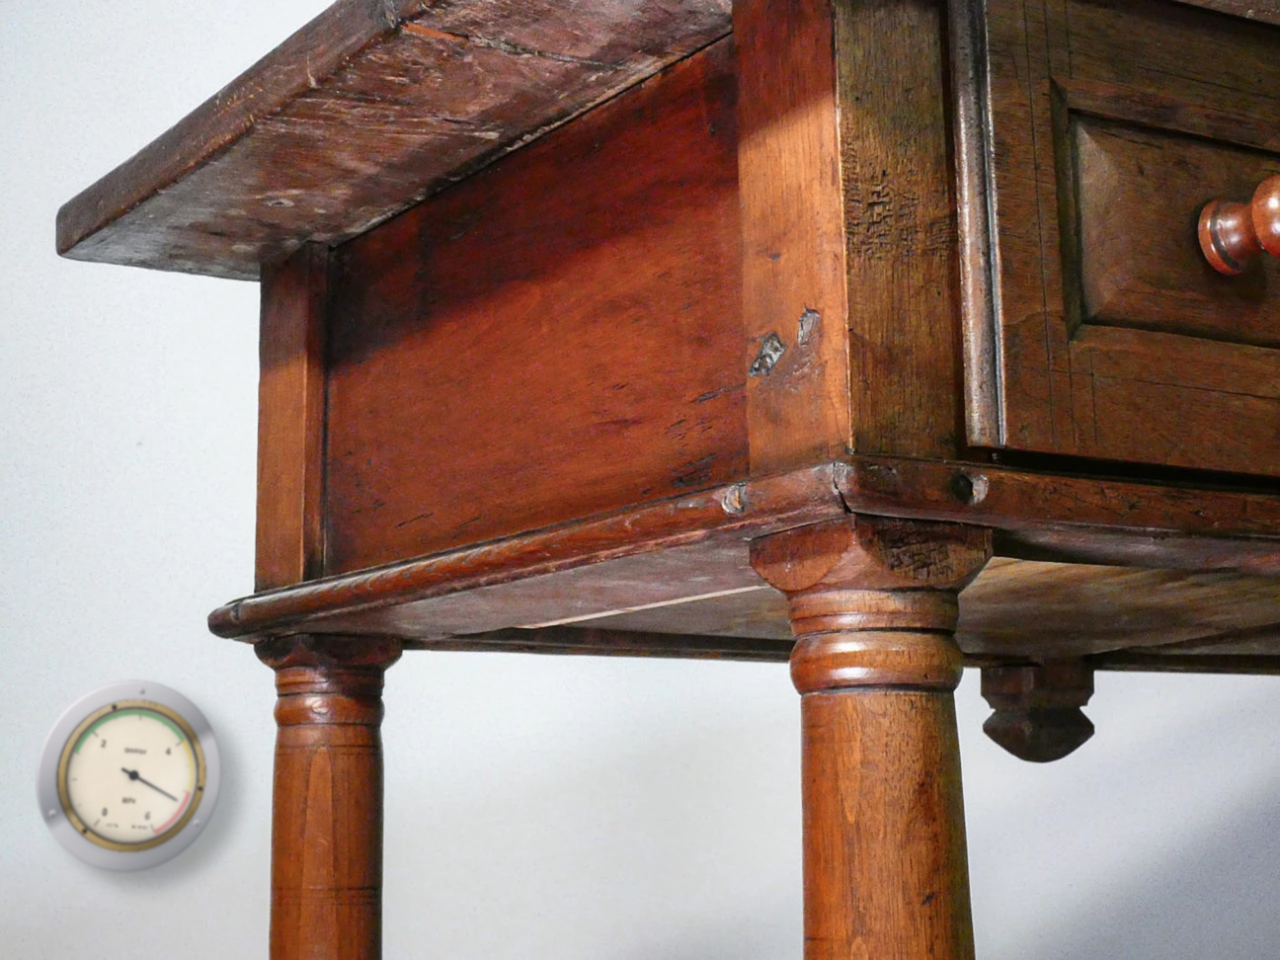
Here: 5.25 (MPa)
